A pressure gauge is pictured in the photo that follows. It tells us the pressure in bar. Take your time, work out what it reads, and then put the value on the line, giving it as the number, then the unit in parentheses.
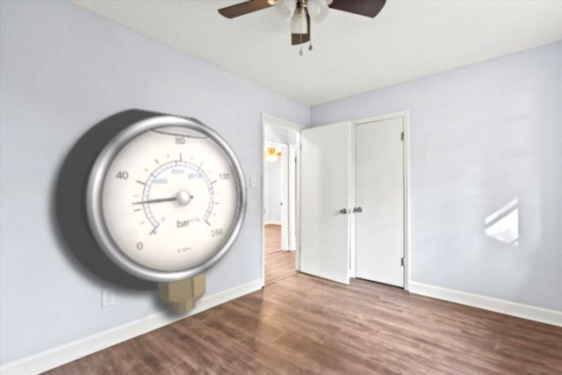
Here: 25 (bar)
